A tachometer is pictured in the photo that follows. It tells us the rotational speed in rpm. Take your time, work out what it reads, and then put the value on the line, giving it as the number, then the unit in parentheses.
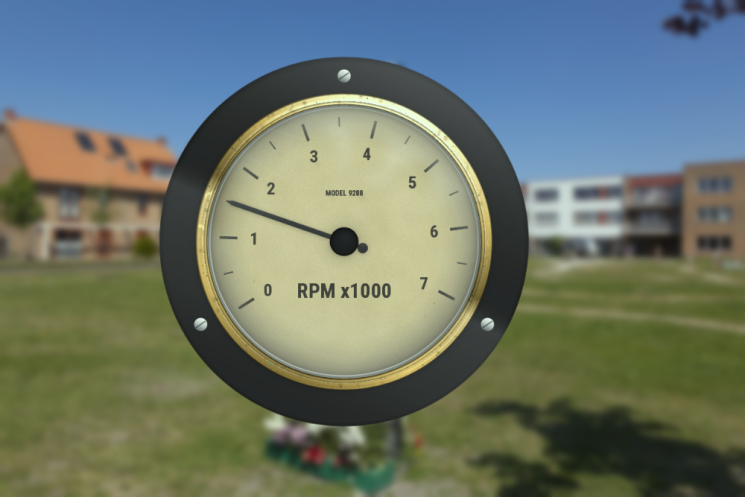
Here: 1500 (rpm)
